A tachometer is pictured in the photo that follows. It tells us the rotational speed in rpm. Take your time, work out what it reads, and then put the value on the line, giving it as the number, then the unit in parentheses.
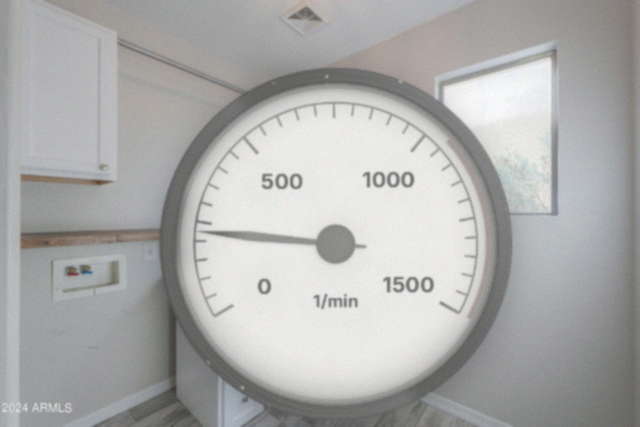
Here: 225 (rpm)
